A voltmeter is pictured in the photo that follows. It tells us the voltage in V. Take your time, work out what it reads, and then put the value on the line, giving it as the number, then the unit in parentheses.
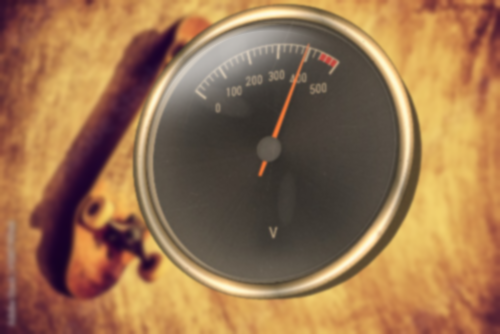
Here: 400 (V)
